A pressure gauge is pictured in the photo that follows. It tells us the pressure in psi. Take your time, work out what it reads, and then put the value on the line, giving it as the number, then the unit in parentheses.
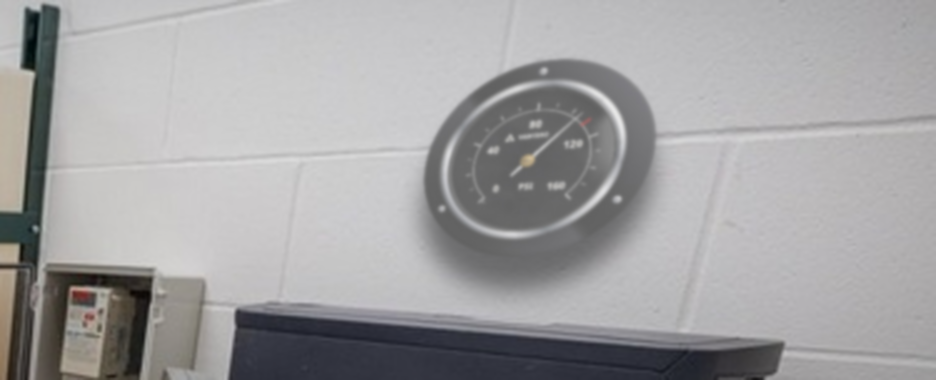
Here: 105 (psi)
